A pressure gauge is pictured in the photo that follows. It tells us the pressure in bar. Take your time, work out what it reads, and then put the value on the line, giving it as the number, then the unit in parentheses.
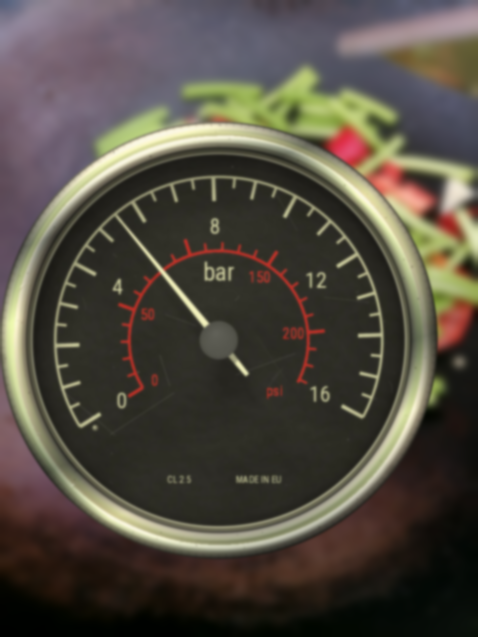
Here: 5.5 (bar)
